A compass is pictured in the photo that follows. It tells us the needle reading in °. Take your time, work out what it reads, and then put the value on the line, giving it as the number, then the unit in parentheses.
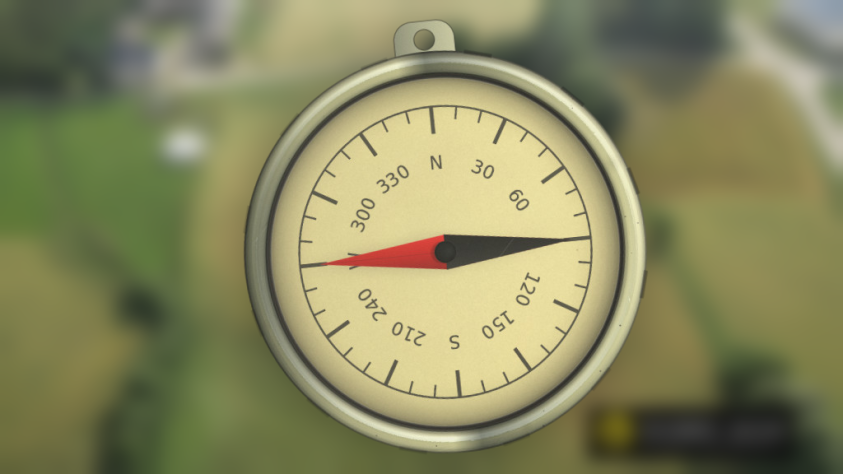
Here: 270 (°)
